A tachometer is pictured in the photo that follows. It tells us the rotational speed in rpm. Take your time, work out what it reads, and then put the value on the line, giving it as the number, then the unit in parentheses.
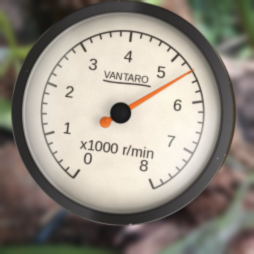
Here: 5400 (rpm)
